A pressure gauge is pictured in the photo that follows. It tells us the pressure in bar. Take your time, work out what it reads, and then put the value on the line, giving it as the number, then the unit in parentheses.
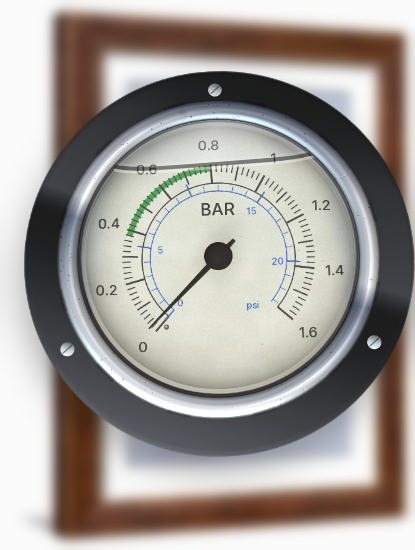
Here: 0.02 (bar)
